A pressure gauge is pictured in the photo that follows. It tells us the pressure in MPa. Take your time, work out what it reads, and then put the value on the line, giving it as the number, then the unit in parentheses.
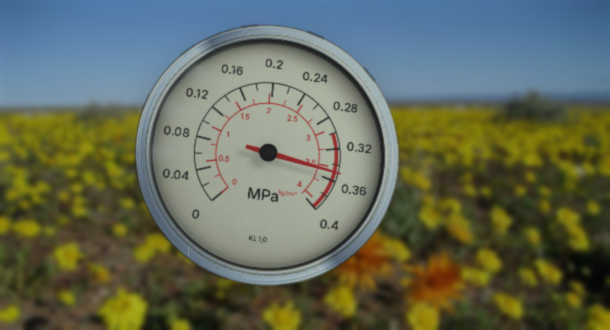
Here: 0.35 (MPa)
